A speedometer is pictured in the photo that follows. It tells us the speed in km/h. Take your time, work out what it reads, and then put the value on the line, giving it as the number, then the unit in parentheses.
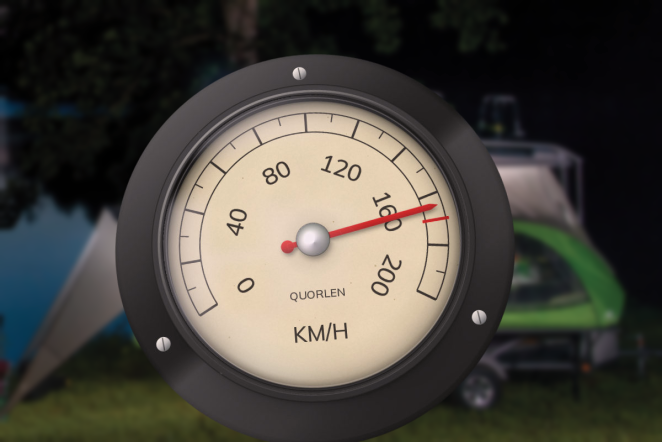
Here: 165 (km/h)
